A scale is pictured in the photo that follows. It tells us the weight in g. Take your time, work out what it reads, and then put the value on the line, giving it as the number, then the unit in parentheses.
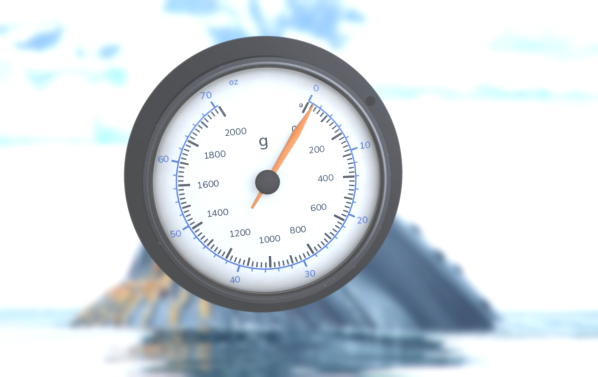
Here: 20 (g)
